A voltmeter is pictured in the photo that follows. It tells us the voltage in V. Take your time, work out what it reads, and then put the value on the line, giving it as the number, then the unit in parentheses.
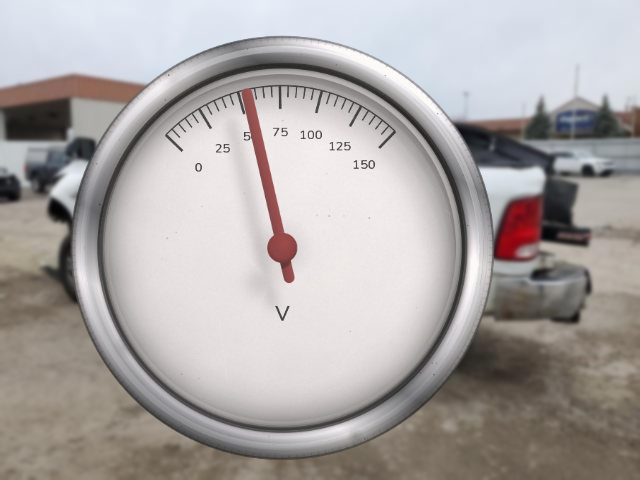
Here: 55 (V)
